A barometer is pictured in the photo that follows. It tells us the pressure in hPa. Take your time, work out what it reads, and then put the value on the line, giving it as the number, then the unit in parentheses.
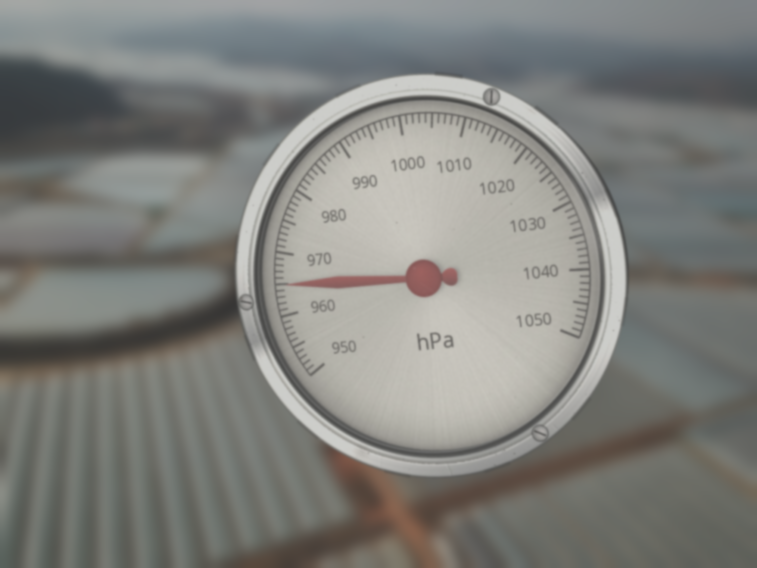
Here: 965 (hPa)
